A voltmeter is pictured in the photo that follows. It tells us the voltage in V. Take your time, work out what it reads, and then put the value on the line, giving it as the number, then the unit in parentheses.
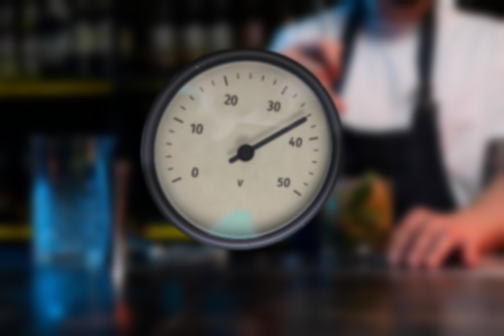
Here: 36 (V)
